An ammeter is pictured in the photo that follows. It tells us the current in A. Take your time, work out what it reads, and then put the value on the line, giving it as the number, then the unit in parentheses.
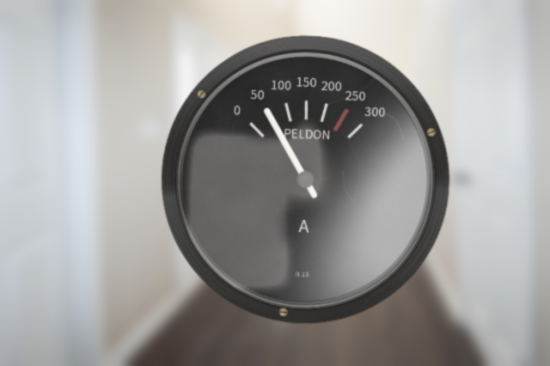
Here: 50 (A)
